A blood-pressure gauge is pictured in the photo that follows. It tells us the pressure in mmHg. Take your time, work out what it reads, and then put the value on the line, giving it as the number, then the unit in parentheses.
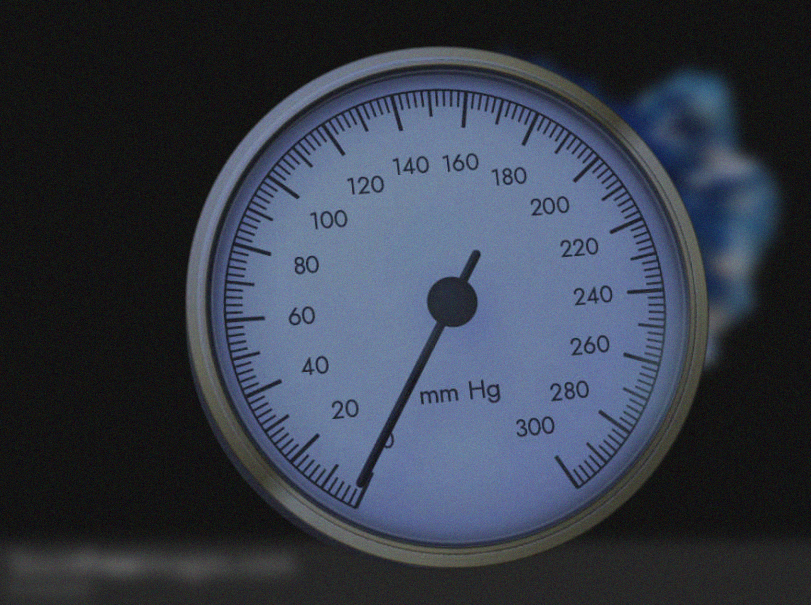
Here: 2 (mmHg)
